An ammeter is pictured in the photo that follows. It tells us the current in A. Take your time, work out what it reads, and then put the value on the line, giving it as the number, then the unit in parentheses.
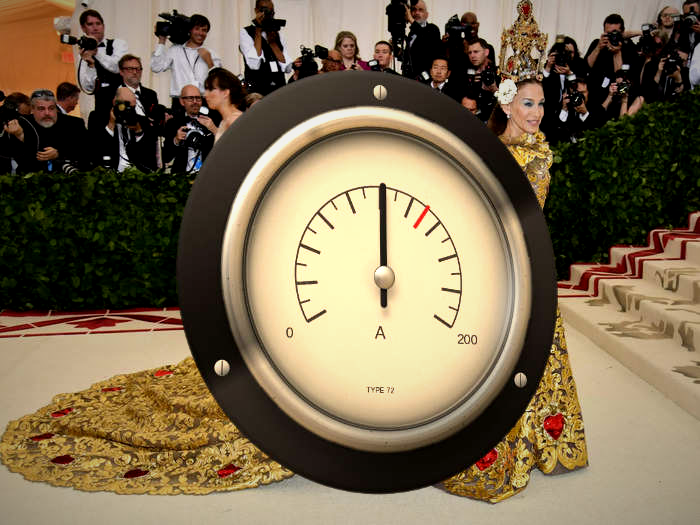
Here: 100 (A)
